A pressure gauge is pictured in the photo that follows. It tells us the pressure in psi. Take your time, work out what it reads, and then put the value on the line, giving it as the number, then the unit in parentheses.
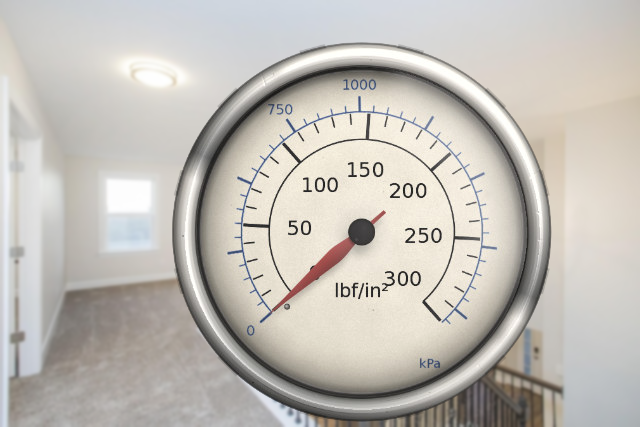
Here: 0 (psi)
